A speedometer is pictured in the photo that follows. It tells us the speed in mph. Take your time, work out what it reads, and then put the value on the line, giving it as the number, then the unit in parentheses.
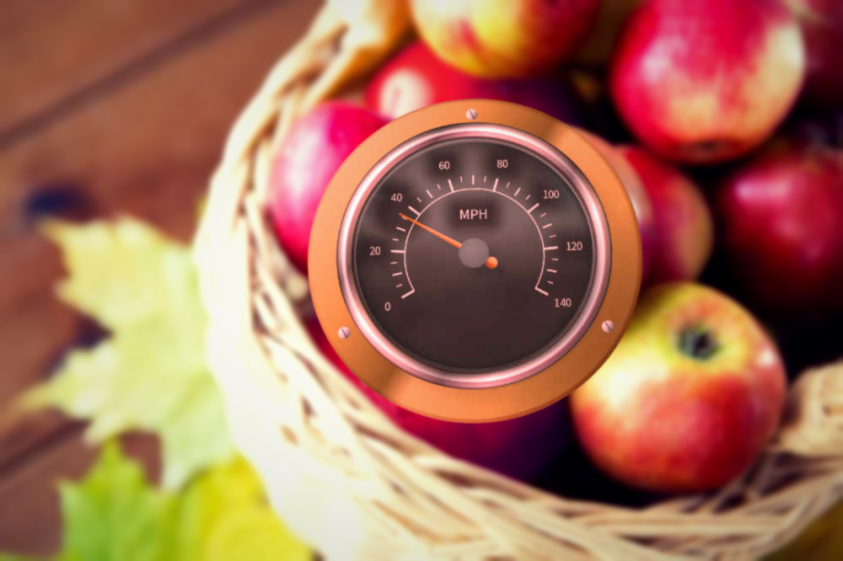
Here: 35 (mph)
